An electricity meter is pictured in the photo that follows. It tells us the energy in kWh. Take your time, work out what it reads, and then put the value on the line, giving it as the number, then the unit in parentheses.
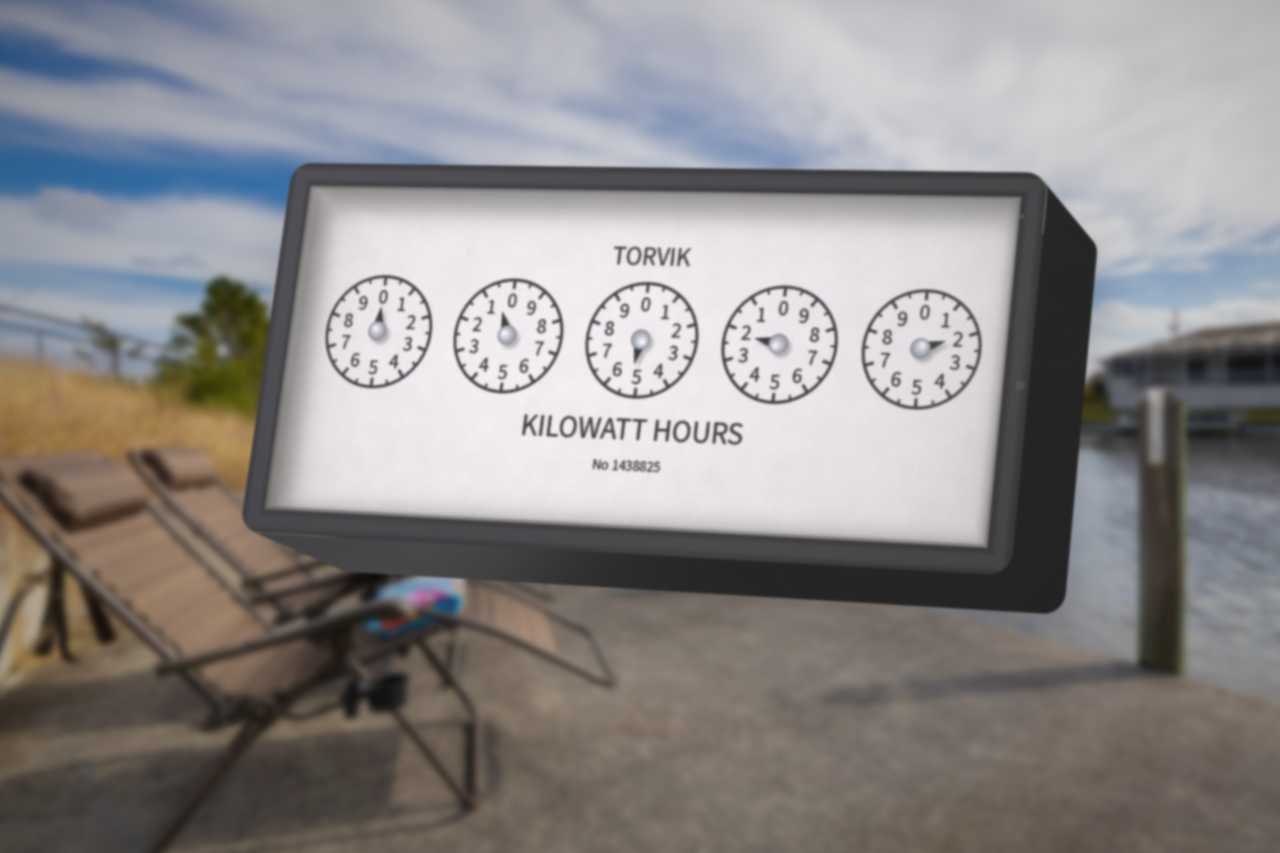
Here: 522 (kWh)
